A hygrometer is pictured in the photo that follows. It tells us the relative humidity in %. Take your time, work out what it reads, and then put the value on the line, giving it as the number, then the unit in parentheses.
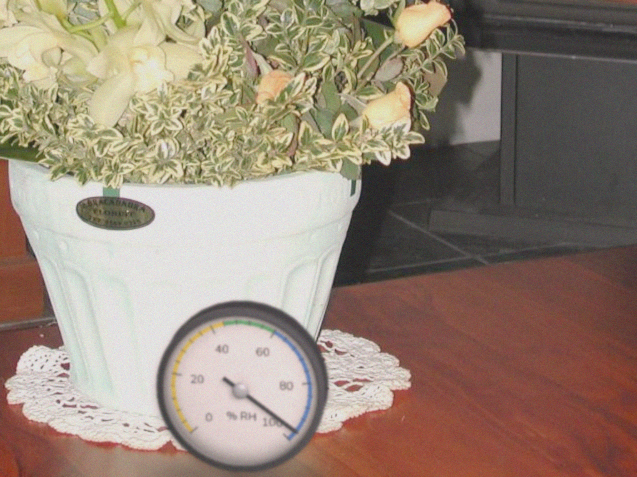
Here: 96 (%)
